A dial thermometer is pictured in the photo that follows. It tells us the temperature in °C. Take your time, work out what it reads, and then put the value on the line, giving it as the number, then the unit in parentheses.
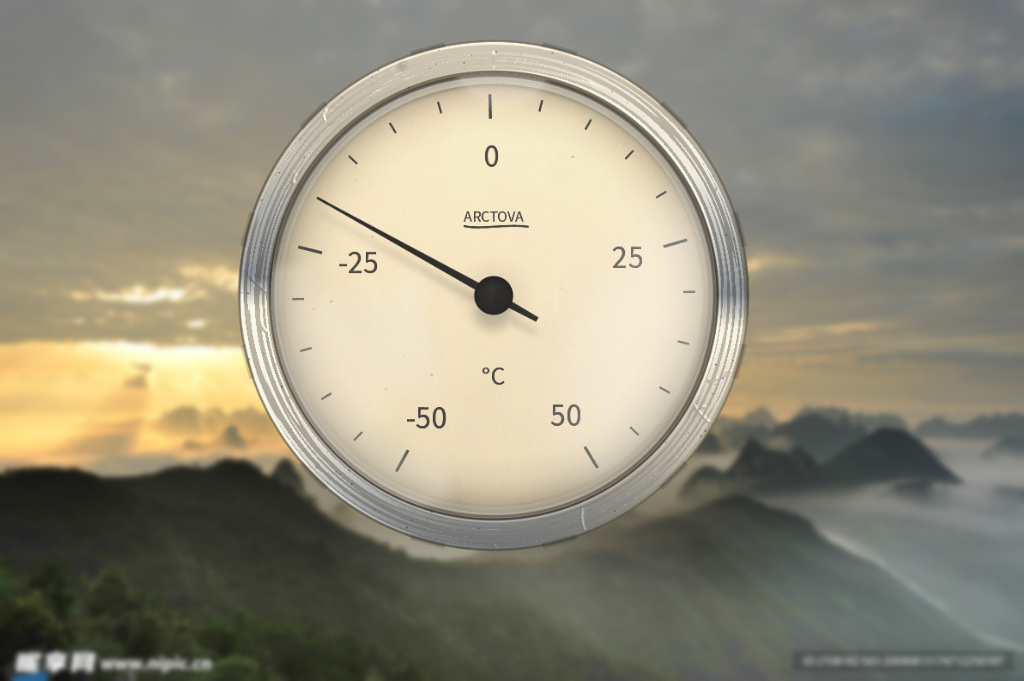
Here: -20 (°C)
